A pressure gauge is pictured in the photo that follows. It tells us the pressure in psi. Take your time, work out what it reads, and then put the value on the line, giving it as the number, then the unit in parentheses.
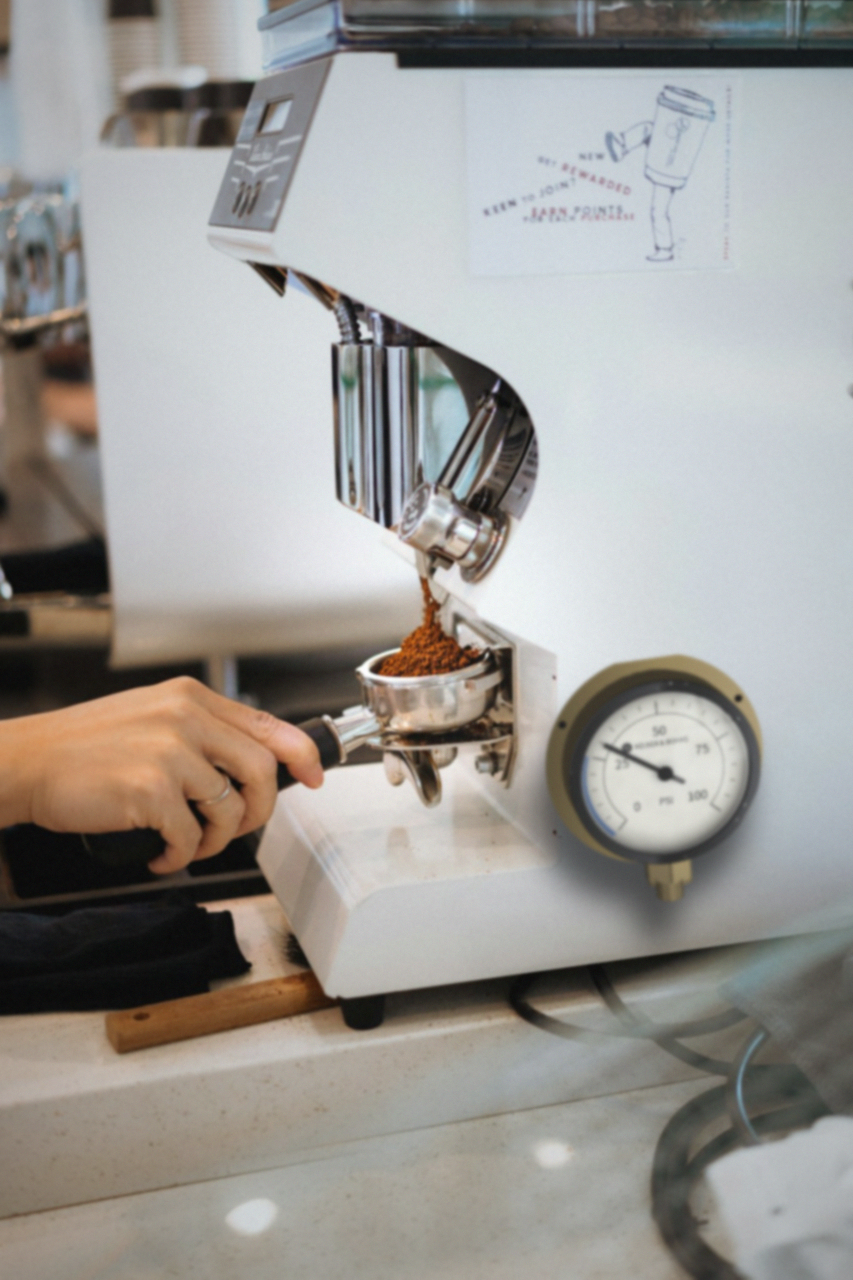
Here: 30 (psi)
